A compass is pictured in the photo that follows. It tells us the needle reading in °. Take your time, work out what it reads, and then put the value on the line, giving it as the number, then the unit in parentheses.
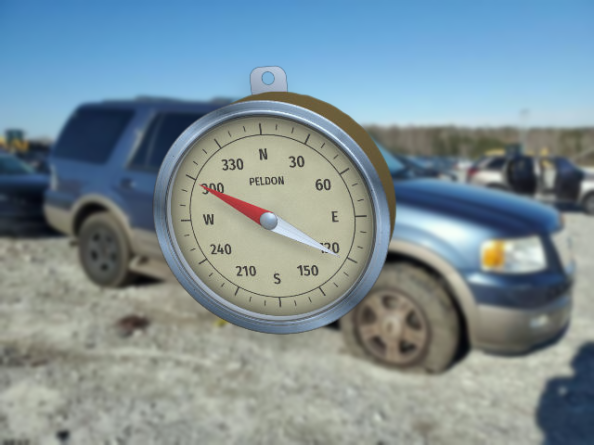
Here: 300 (°)
